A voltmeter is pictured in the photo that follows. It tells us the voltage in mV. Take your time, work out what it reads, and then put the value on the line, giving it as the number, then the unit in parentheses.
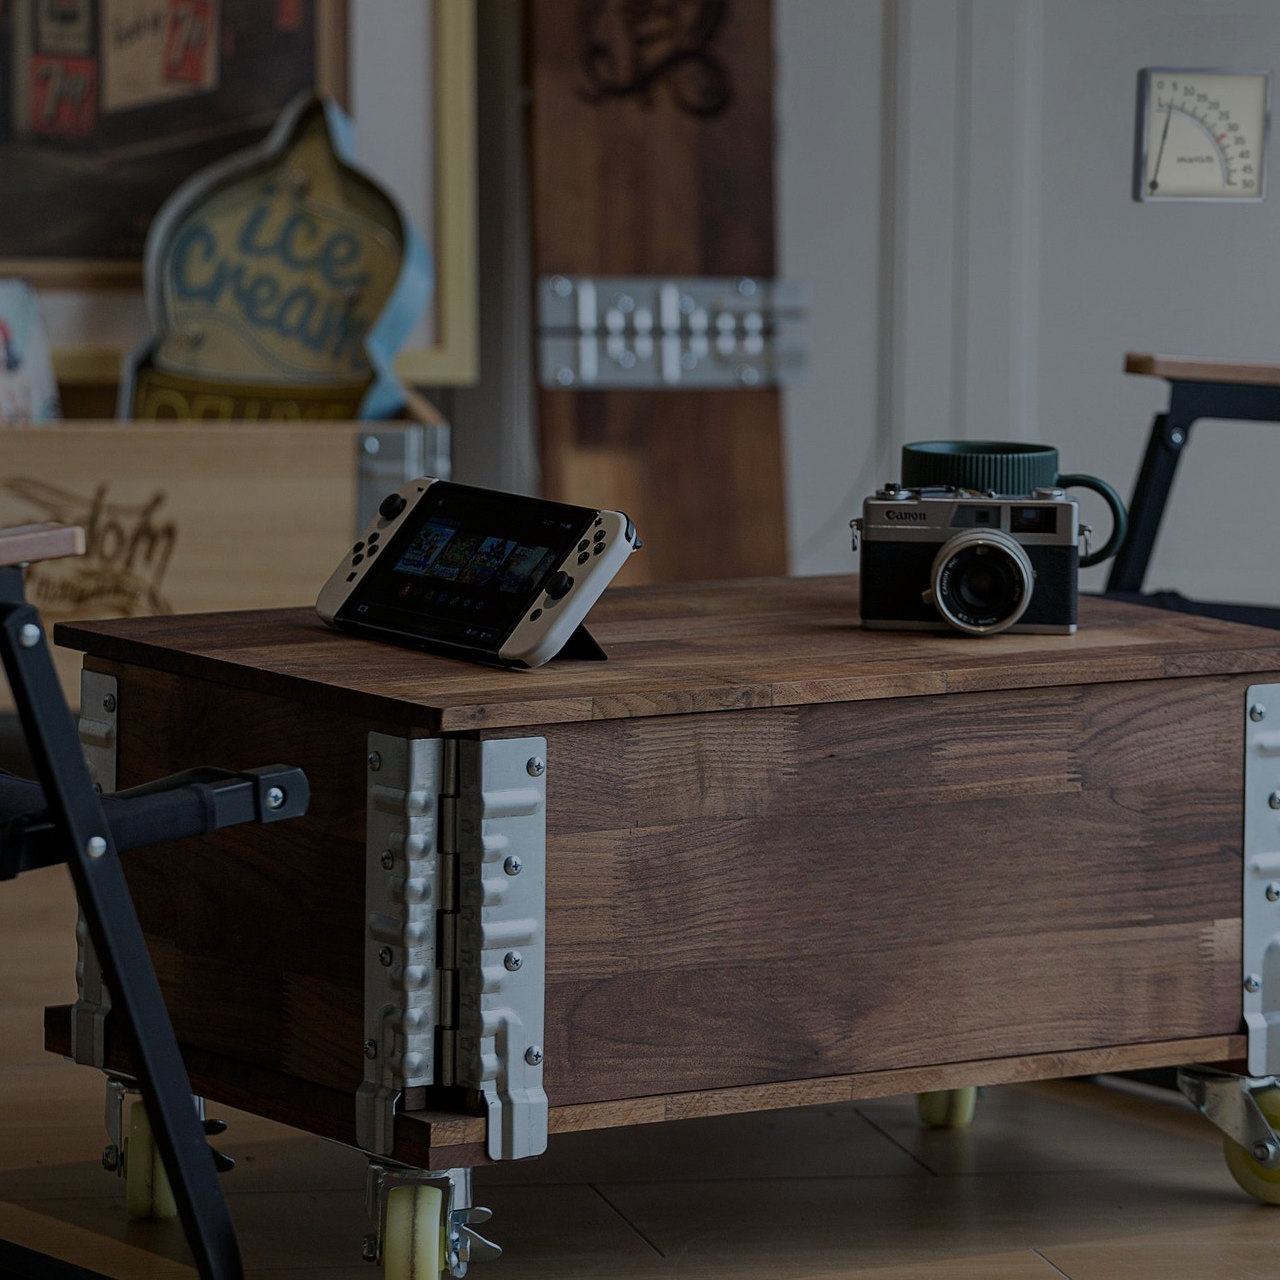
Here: 5 (mV)
